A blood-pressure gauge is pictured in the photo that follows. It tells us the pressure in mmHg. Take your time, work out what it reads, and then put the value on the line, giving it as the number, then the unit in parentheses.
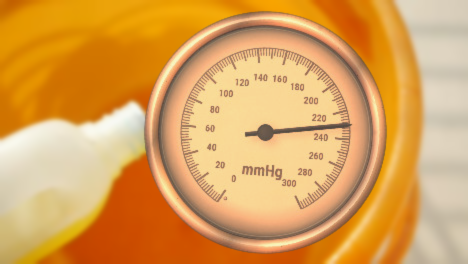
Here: 230 (mmHg)
